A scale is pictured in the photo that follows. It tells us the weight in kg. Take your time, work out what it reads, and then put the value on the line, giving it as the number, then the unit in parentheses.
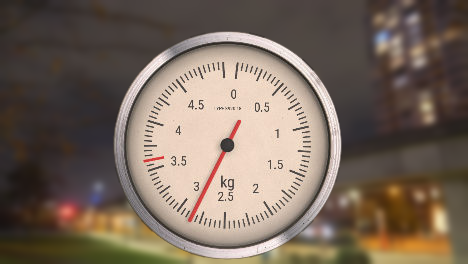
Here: 2.85 (kg)
